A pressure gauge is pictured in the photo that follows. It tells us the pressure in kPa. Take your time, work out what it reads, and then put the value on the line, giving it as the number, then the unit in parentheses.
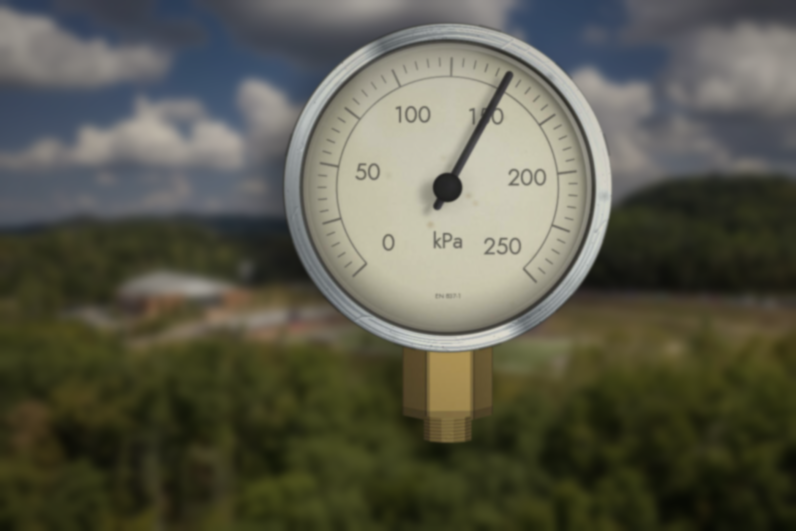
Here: 150 (kPa)
